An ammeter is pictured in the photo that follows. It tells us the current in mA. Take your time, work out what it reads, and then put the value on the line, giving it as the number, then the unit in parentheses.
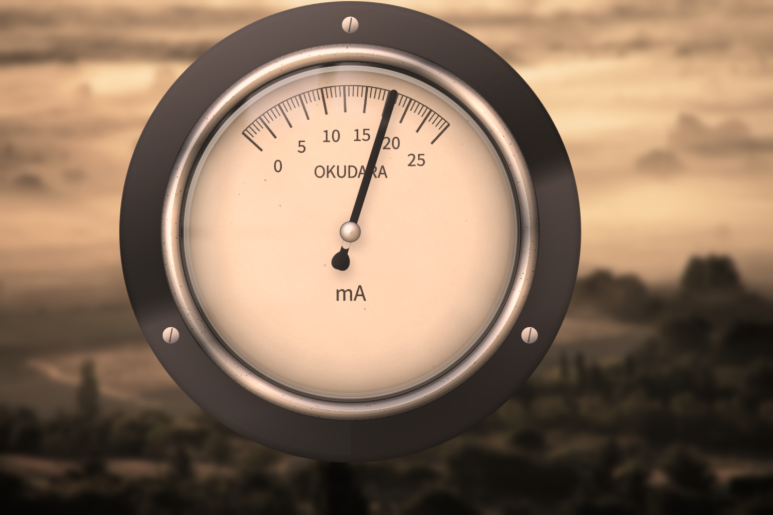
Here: 18 (mA)
